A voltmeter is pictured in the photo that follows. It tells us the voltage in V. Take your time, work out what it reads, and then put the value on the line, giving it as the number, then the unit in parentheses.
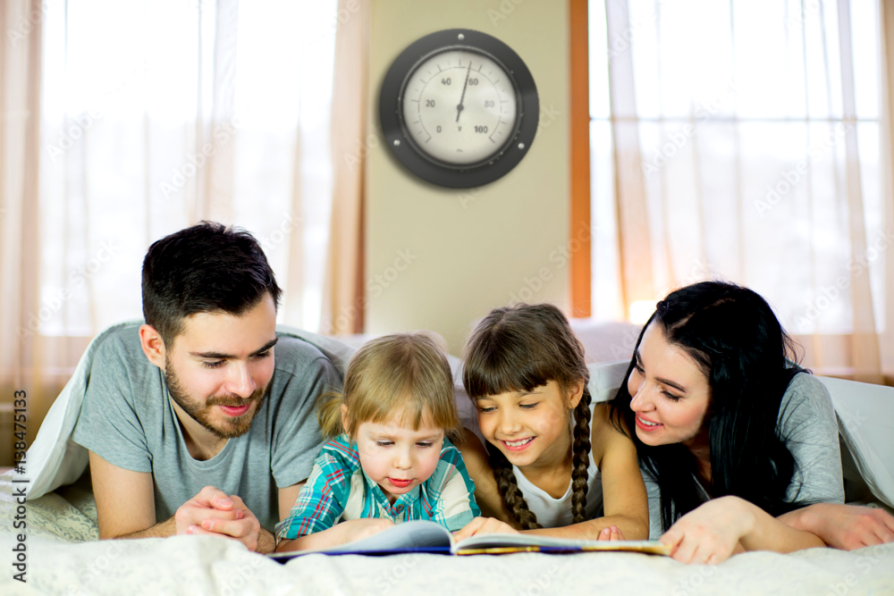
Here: 55 (V)
